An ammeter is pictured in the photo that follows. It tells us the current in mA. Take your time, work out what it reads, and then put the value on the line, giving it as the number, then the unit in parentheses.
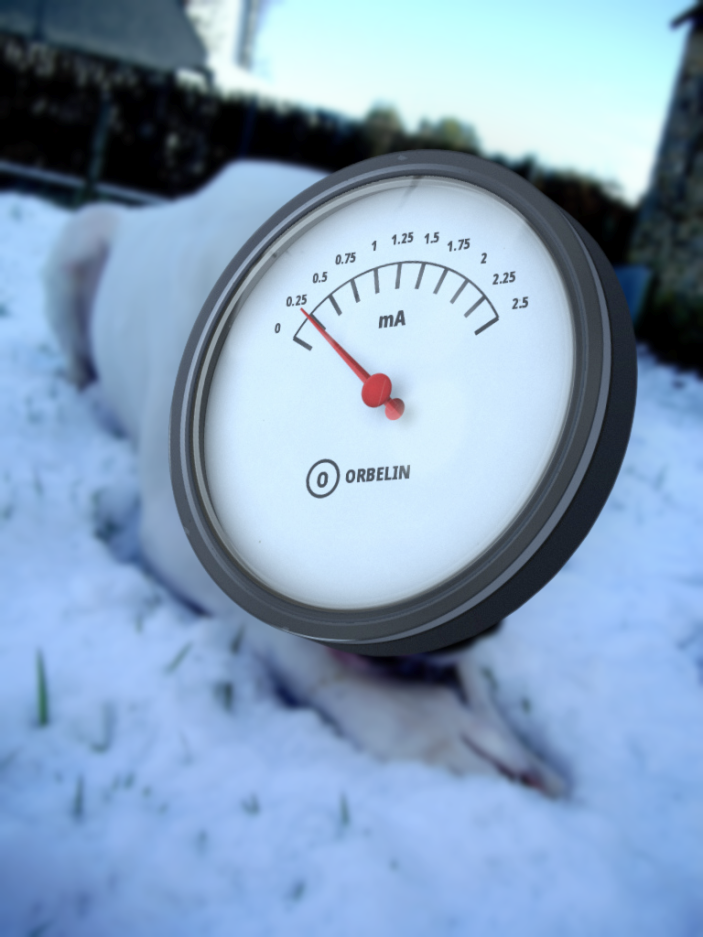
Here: 0.25 (mA)
